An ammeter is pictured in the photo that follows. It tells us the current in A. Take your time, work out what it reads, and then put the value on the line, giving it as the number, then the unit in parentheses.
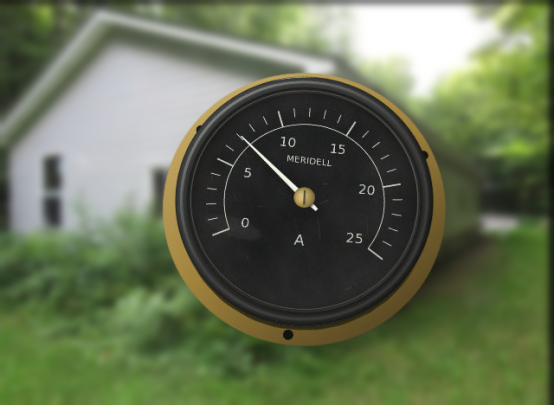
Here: 7 (A)
